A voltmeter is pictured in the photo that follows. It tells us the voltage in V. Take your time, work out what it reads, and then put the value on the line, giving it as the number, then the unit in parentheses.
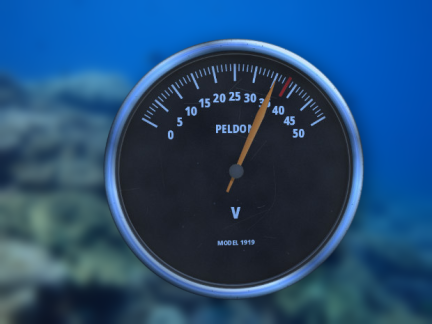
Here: 35 (V)
